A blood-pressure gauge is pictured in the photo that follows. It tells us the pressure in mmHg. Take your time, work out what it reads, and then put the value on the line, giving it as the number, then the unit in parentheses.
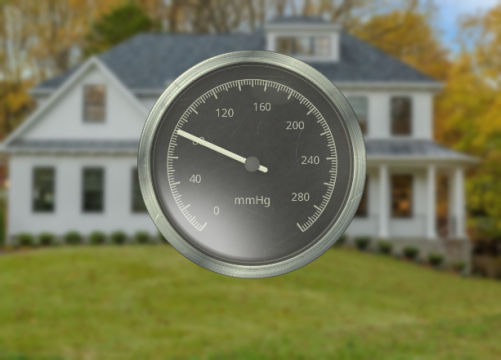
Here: 80 (mmHg)
